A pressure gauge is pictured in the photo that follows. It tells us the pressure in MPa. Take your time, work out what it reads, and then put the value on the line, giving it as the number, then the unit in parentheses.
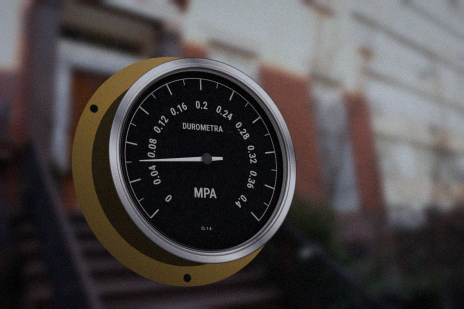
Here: 0.06 (MPa)
